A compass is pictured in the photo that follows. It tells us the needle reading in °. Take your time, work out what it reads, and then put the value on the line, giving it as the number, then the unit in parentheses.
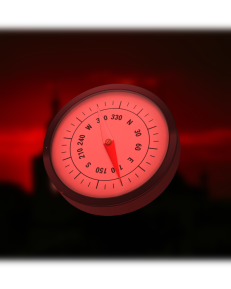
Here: 120 (°)
